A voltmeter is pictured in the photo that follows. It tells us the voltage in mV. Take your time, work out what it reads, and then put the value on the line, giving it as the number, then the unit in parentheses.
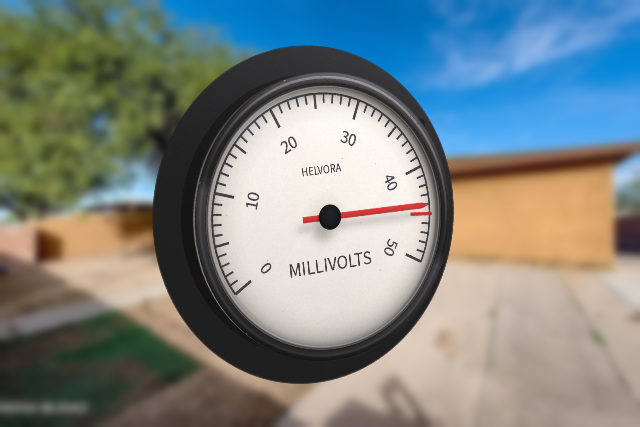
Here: 44 (mV)
